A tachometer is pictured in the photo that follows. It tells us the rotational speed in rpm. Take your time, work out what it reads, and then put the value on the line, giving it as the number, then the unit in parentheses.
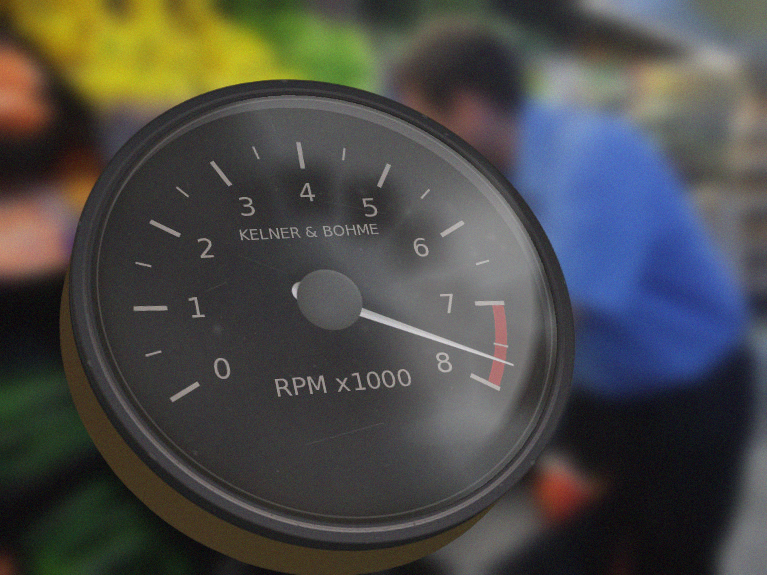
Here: 7750 (rpm)
